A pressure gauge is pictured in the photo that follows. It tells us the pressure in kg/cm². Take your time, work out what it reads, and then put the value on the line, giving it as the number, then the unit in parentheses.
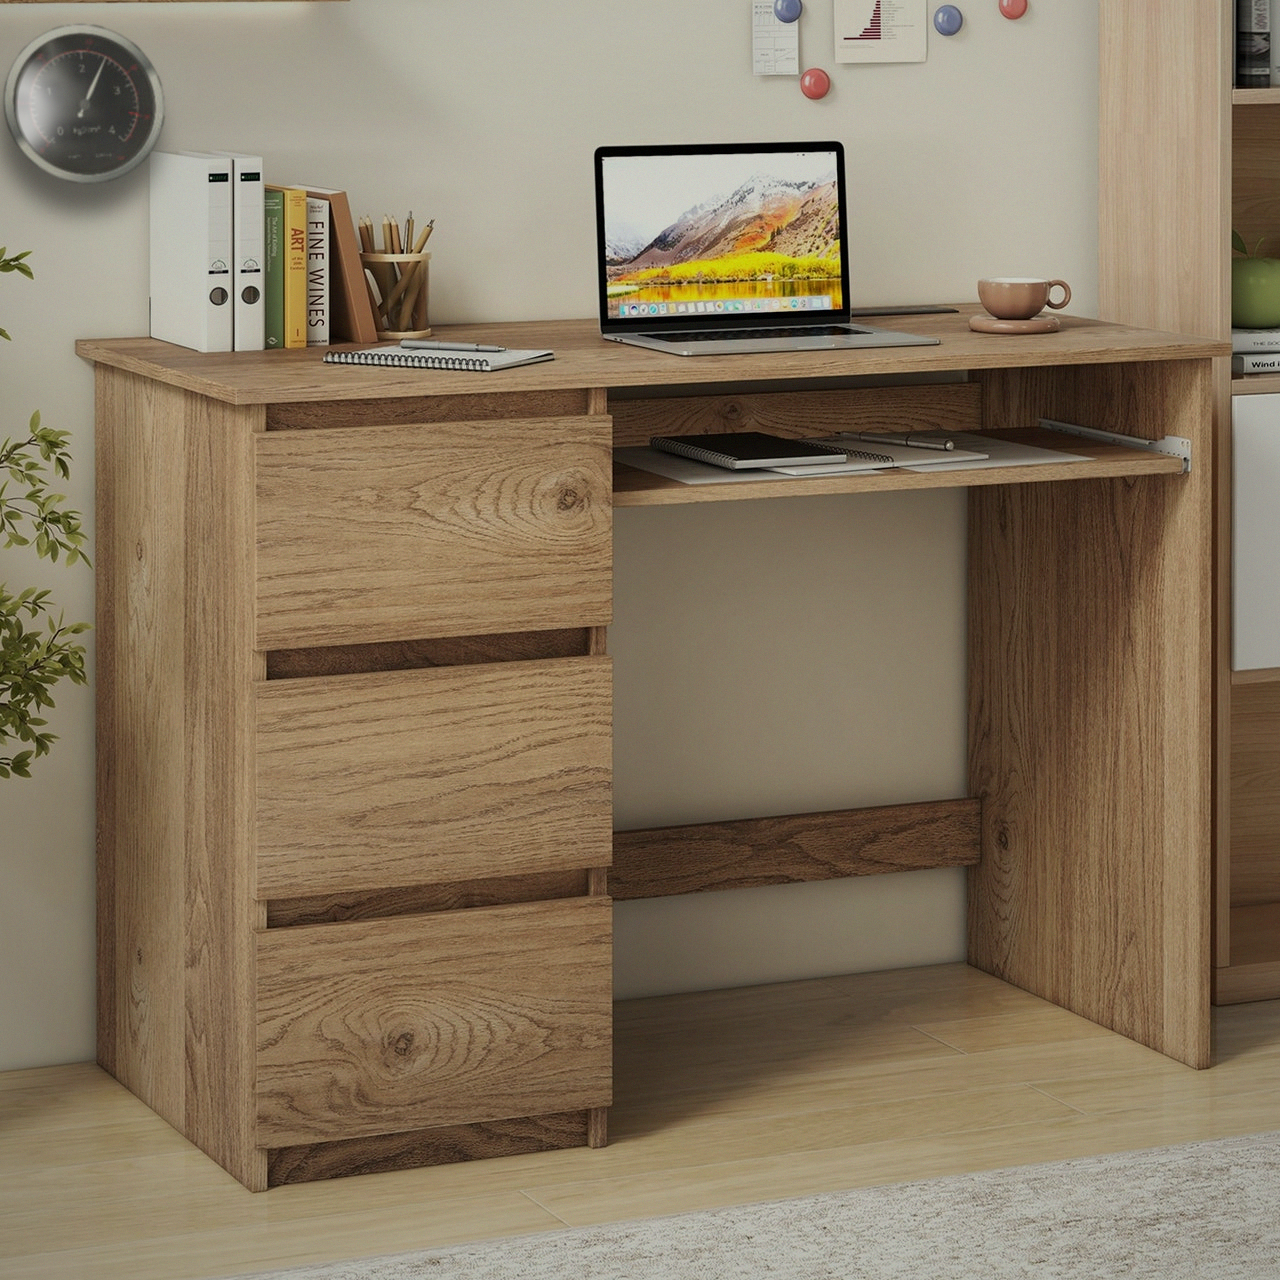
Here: 2.4 (kg/cm²)
